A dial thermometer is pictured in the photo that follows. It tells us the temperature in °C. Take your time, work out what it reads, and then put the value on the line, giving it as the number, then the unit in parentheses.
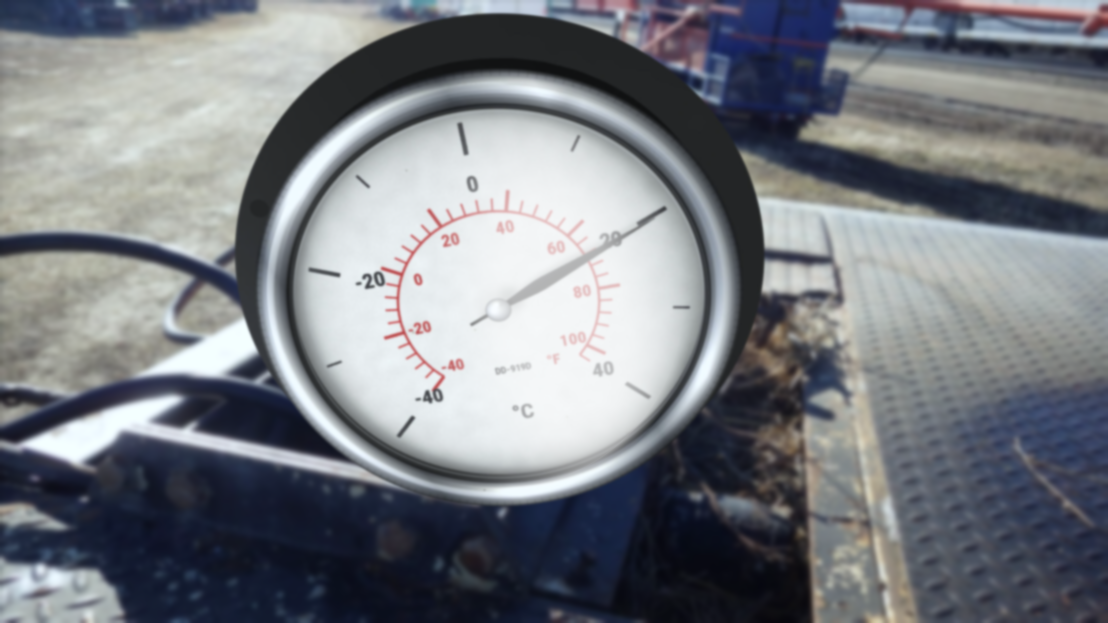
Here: 20 (°C)
